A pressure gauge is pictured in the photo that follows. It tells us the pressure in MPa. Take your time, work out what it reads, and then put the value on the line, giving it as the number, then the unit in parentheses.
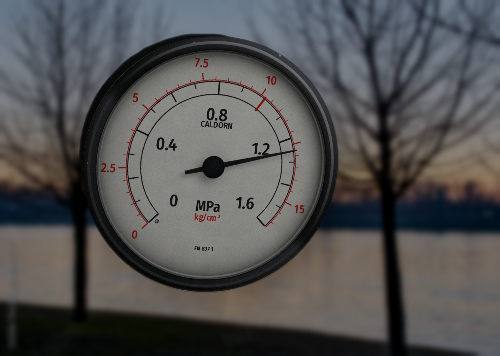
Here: 1.25 (MPa)
